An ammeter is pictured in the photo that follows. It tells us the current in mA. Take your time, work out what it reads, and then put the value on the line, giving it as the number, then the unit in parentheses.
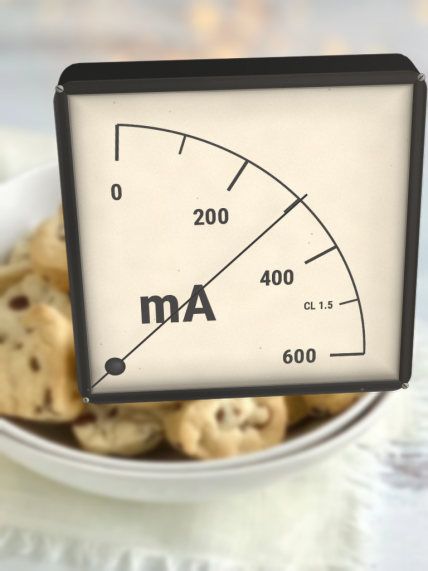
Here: 300 (mA)
